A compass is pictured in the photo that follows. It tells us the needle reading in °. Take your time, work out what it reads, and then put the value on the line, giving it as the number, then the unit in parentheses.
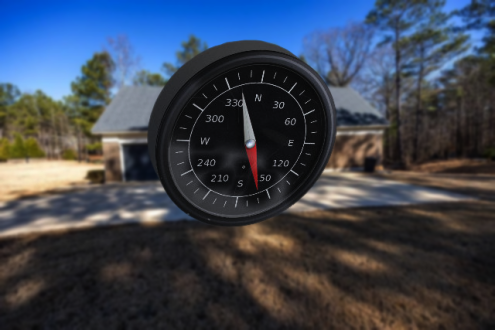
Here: 160 (°)
